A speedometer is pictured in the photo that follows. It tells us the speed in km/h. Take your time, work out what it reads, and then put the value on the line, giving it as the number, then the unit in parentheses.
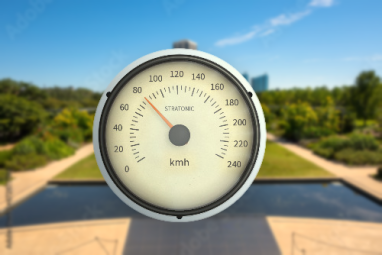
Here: 80 (km/h)
